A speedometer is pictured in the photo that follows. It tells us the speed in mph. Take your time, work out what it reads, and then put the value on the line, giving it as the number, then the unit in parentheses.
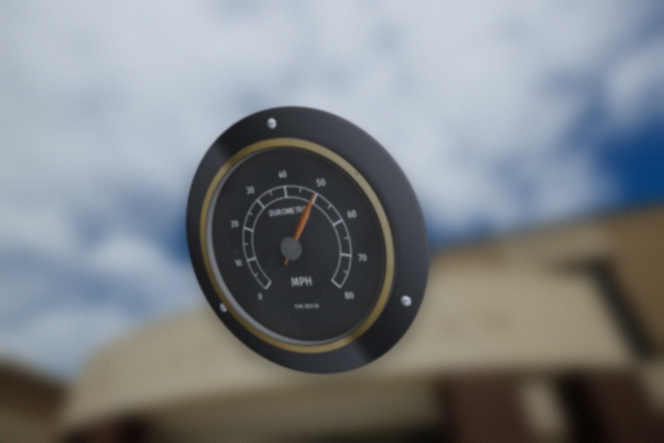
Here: 50 (mph)
